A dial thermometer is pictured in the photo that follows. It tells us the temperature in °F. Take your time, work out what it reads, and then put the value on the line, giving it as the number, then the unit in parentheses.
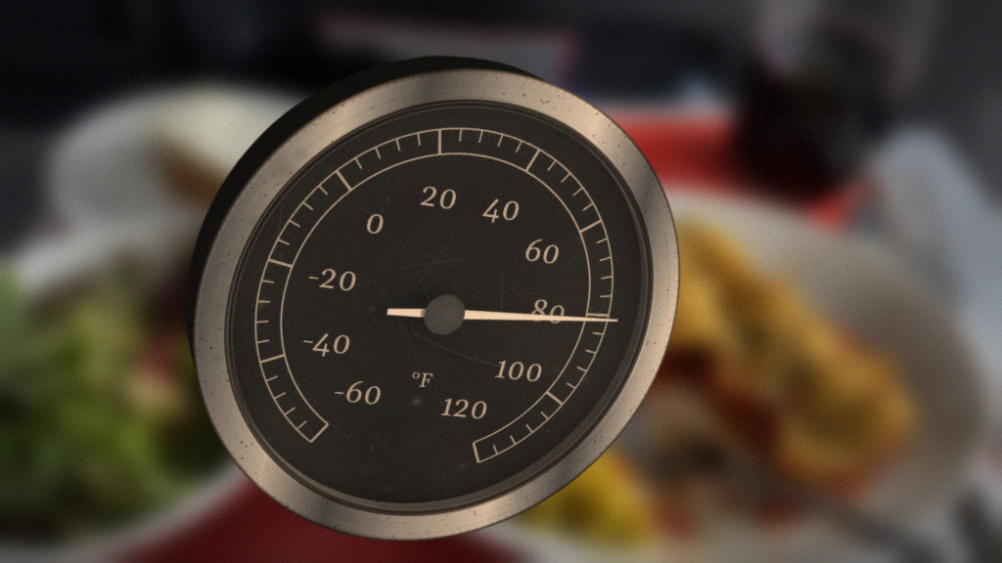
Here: 80 (°F)
